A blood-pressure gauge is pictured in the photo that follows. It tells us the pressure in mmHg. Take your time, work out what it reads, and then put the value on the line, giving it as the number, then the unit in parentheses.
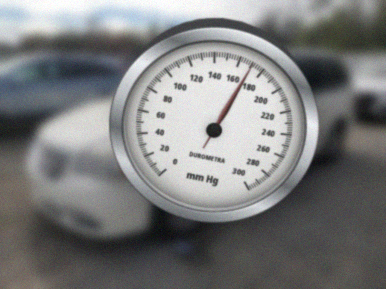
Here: 170 (mmHg)
